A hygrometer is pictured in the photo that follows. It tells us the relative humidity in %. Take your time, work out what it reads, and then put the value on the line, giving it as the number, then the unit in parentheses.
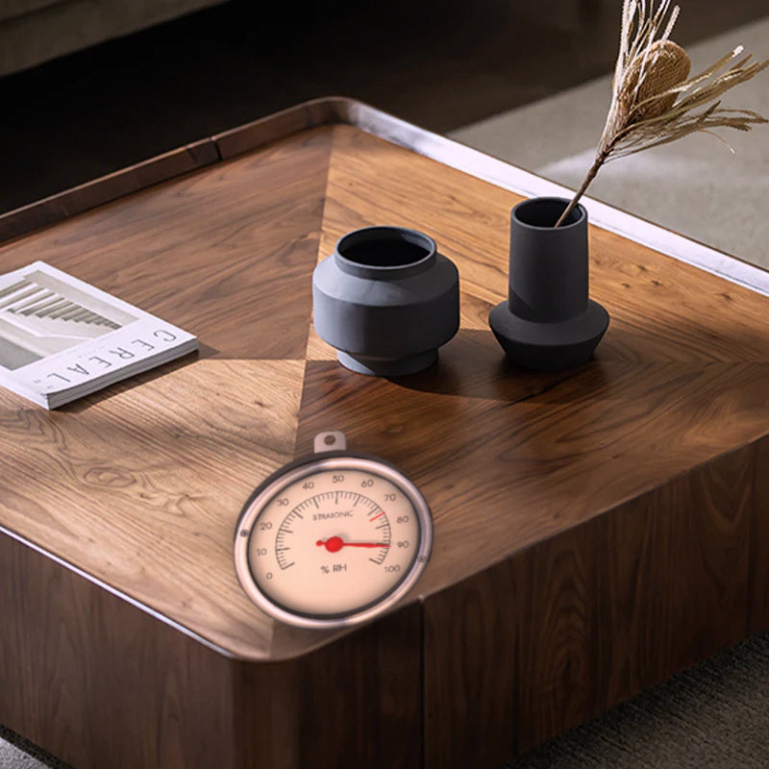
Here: 90 (%)
